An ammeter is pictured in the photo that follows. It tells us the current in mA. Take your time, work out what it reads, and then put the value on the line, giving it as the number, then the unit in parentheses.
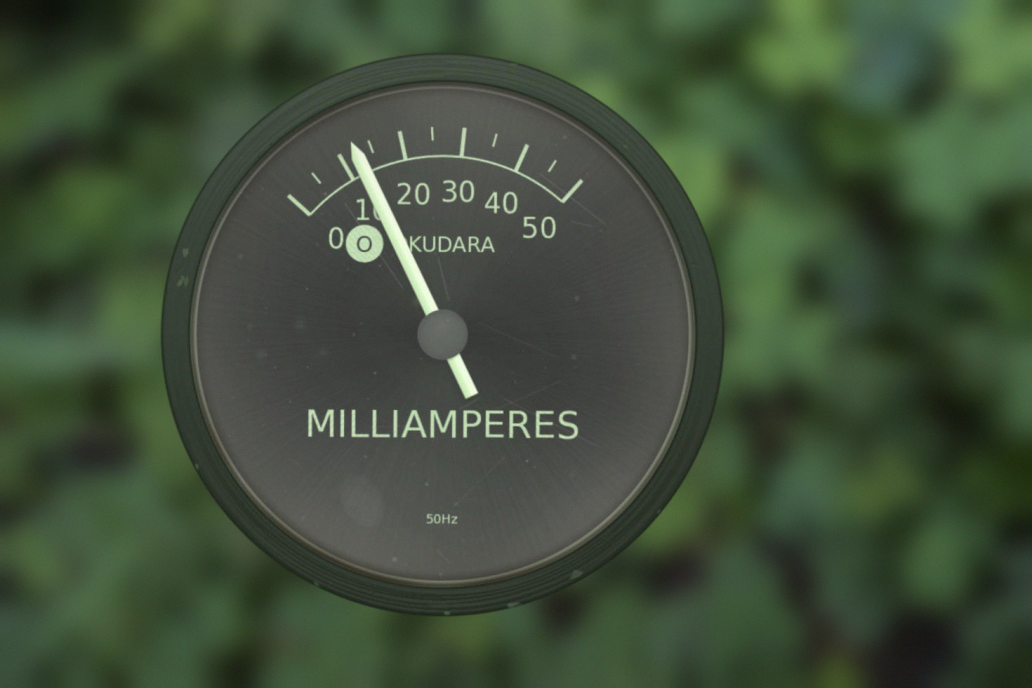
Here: 12.5 (mA)
